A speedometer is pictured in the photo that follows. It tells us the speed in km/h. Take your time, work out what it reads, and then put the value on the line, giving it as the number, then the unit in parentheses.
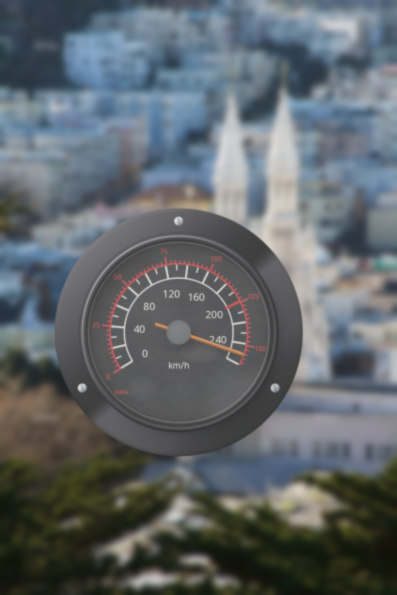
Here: 250 (km/h)
